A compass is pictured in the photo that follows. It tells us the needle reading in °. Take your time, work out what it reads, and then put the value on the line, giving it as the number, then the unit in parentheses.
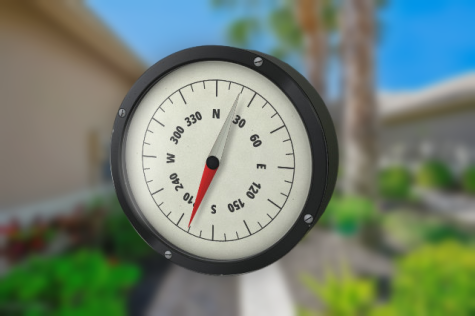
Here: 200 (°)
